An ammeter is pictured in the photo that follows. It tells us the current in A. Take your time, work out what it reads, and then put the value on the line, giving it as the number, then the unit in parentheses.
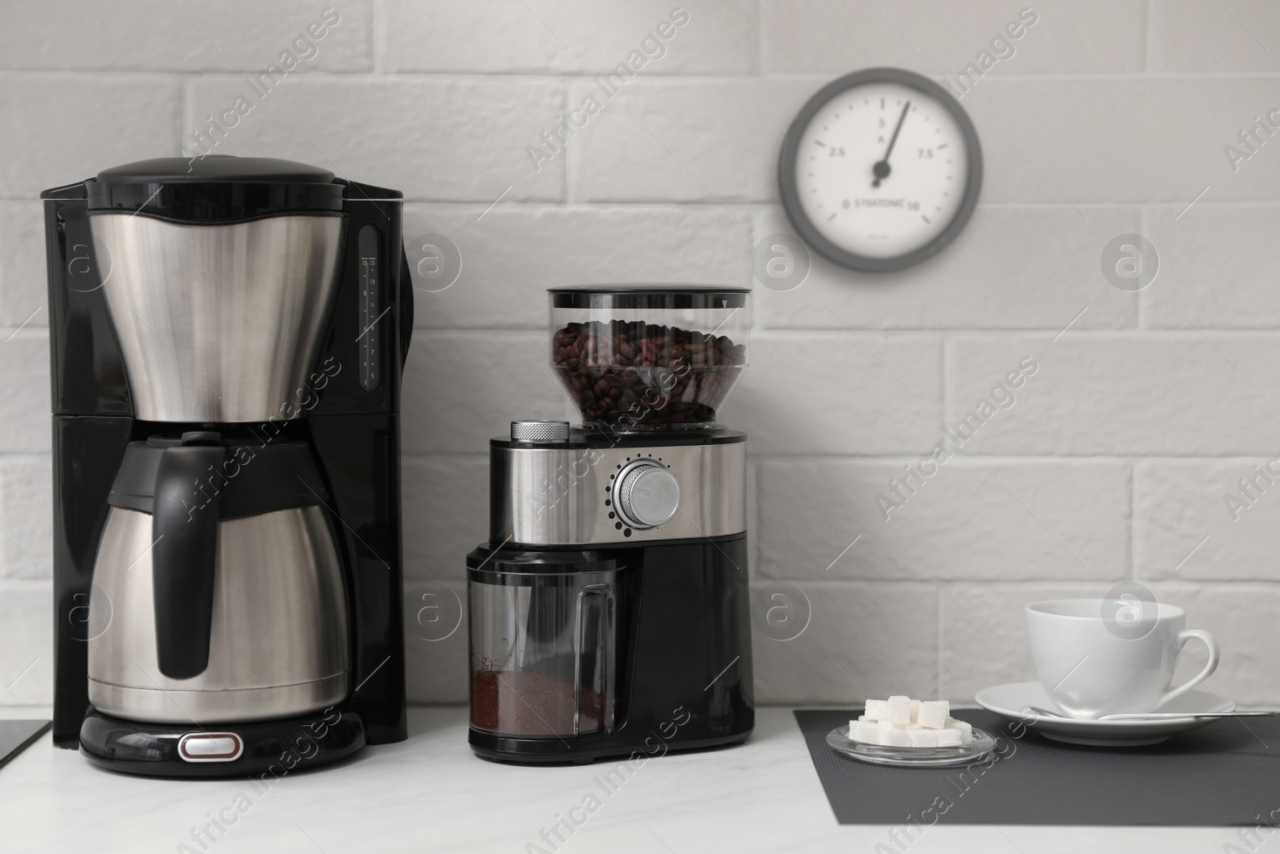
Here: 5.75 (A)
